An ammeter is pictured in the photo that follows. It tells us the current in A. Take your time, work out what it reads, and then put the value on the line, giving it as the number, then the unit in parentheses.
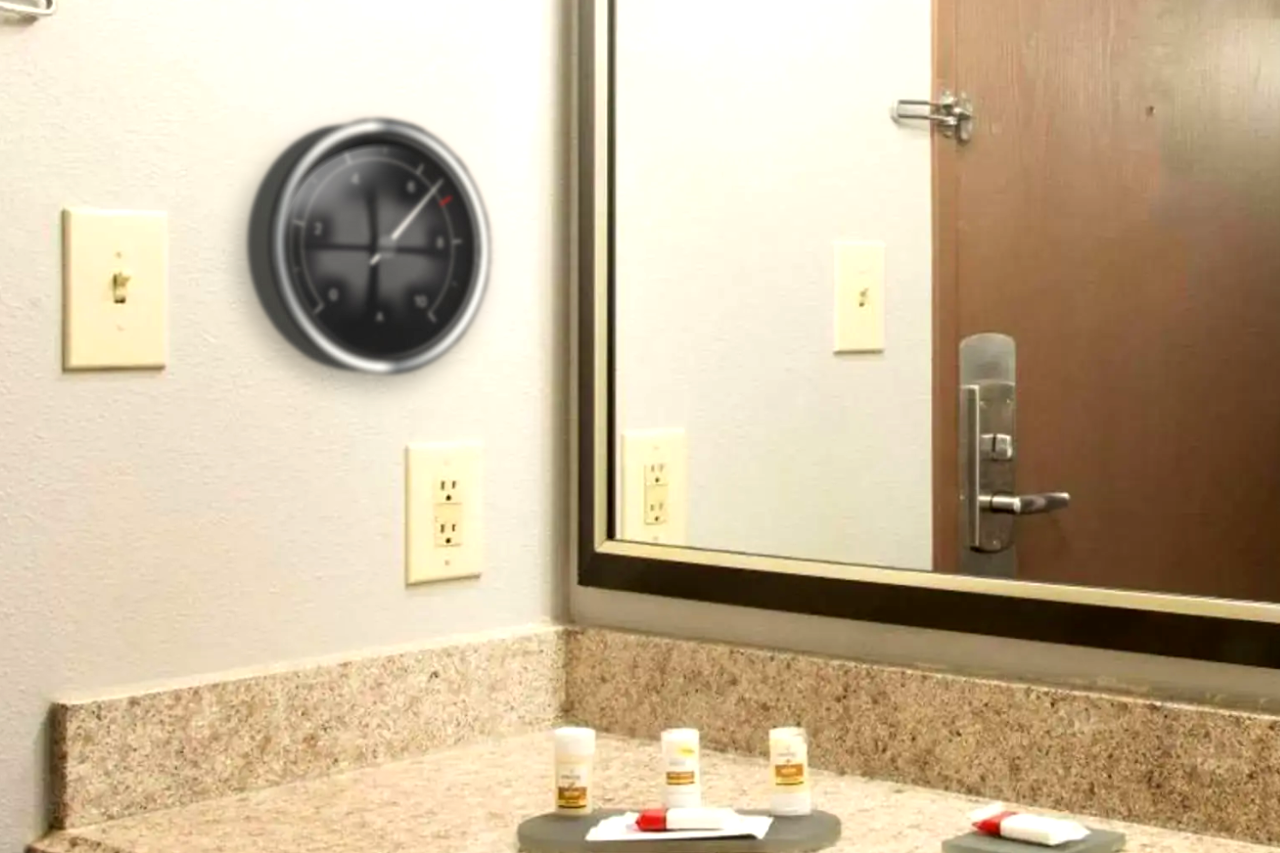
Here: 6.5 (A)
